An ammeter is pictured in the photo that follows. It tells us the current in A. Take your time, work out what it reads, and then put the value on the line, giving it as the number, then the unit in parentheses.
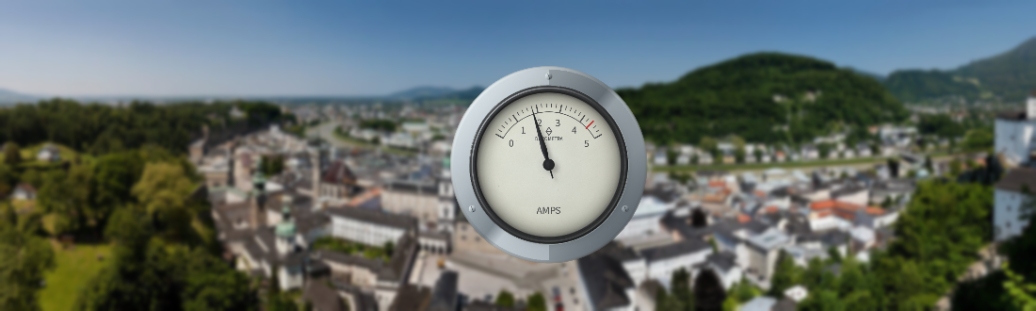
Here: 1.8 (A)
